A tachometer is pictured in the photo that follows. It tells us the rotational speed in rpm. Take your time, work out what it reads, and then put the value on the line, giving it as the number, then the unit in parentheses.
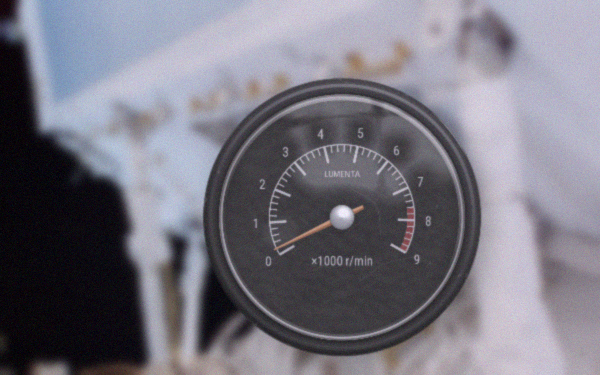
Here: 200 (rpm)
